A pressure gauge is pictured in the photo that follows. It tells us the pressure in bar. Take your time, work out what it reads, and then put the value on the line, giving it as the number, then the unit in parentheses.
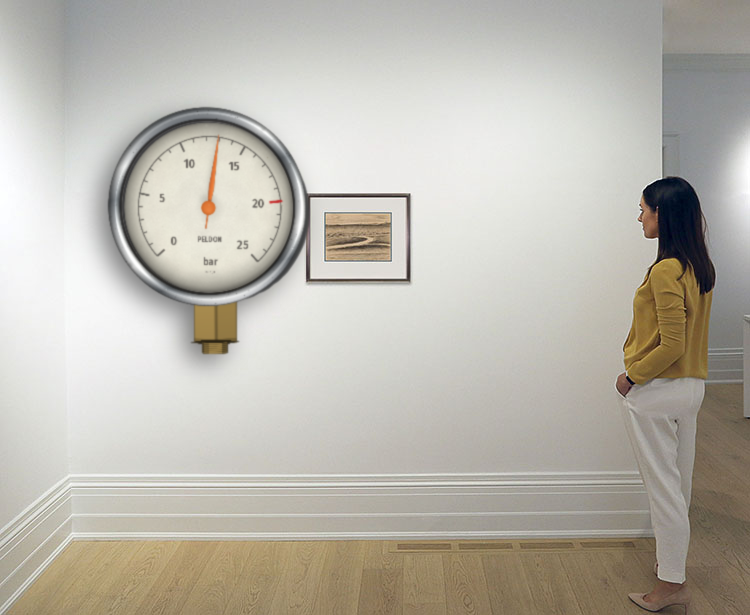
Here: 13 (bar)
